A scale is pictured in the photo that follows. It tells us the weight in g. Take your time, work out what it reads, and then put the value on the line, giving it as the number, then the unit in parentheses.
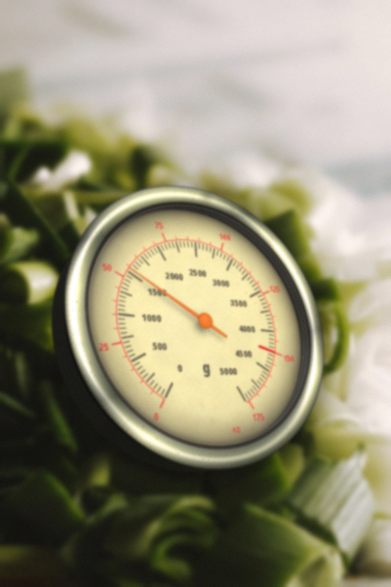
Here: 1500 (g)
